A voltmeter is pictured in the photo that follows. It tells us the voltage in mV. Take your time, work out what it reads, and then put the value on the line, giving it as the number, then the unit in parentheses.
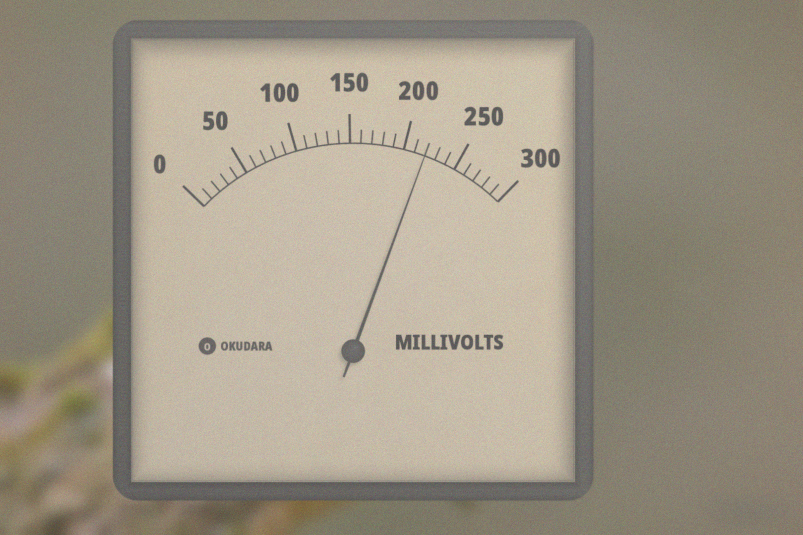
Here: 220 (mV)
